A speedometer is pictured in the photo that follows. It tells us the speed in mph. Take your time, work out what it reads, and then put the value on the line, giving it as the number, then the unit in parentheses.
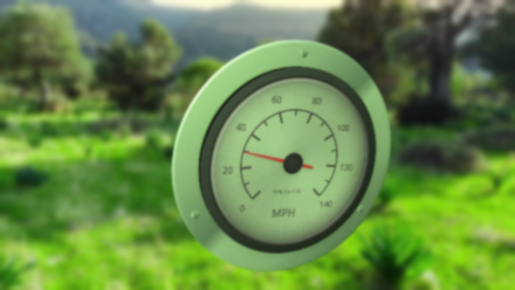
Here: 30 (mph)
